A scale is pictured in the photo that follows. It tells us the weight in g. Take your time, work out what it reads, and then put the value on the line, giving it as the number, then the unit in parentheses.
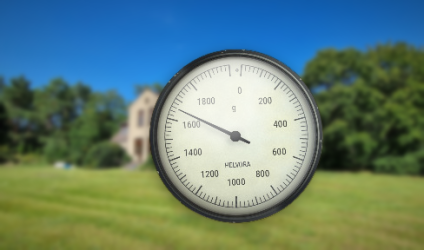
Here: 1660 (g)
